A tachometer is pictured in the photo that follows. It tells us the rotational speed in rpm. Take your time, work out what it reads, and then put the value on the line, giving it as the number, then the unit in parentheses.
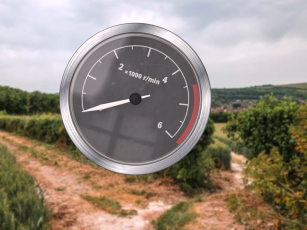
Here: 0 (rpm)
